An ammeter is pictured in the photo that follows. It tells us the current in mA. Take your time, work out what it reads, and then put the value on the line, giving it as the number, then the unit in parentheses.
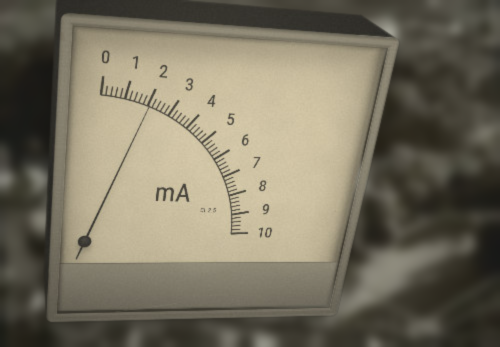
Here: 2 (mA)
